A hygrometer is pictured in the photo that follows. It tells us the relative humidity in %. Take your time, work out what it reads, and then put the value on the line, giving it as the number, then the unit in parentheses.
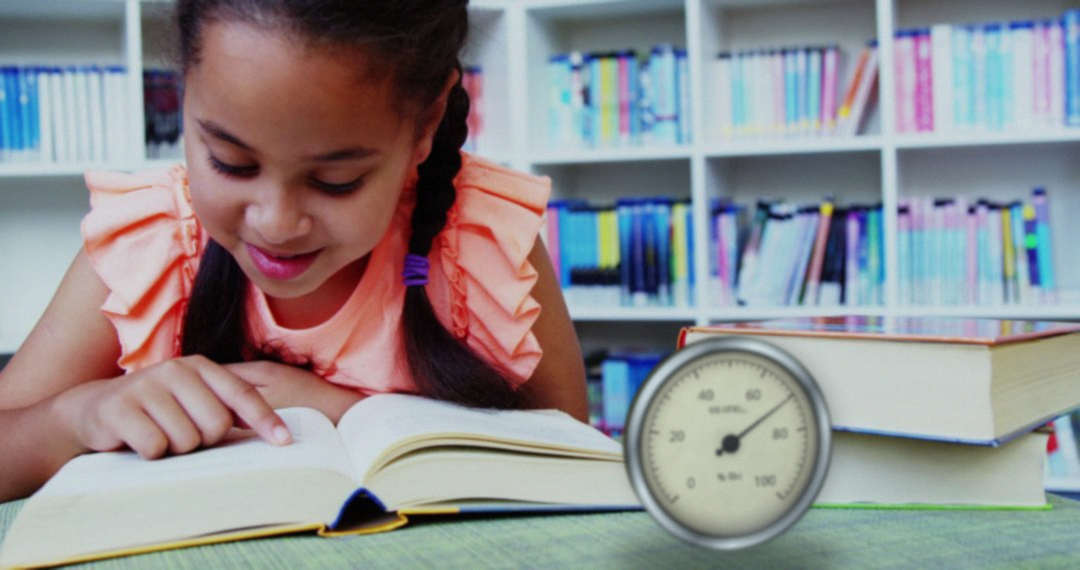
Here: 70 (%)
